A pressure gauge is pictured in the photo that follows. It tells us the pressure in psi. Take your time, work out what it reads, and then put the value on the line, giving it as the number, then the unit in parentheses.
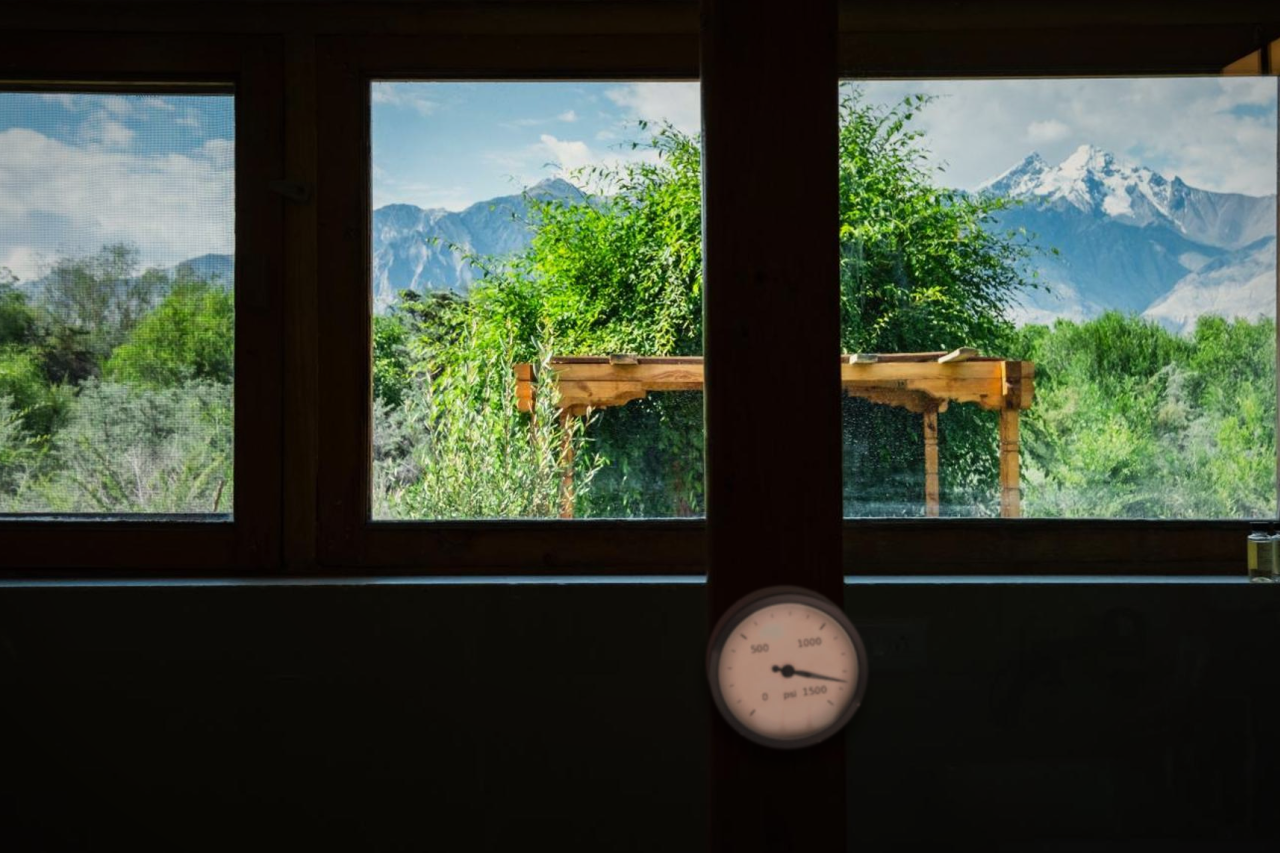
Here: 1350 (psi)
